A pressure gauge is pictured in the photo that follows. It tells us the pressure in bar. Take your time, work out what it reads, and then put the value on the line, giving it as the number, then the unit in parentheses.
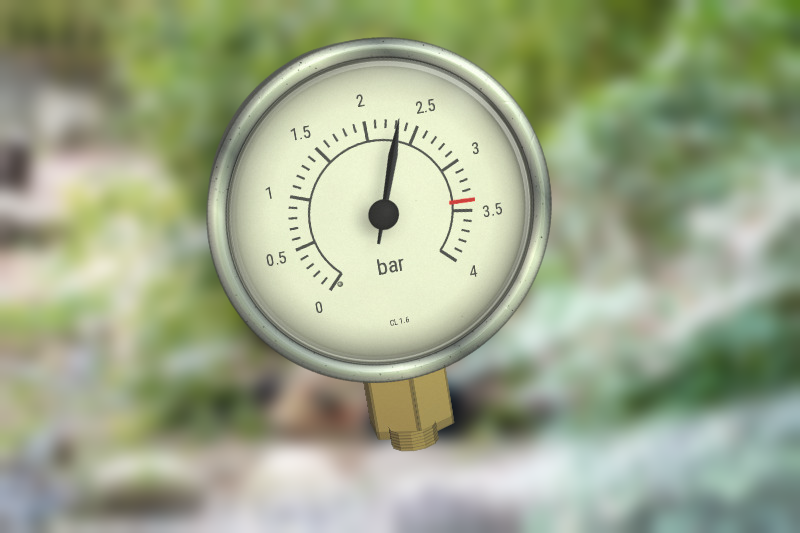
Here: 2.3 (bar)
